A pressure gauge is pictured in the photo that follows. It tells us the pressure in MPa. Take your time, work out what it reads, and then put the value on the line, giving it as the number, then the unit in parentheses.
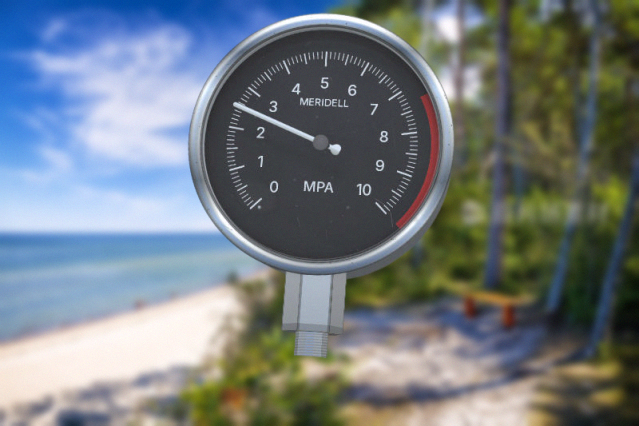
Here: 2.5 (MPa)
